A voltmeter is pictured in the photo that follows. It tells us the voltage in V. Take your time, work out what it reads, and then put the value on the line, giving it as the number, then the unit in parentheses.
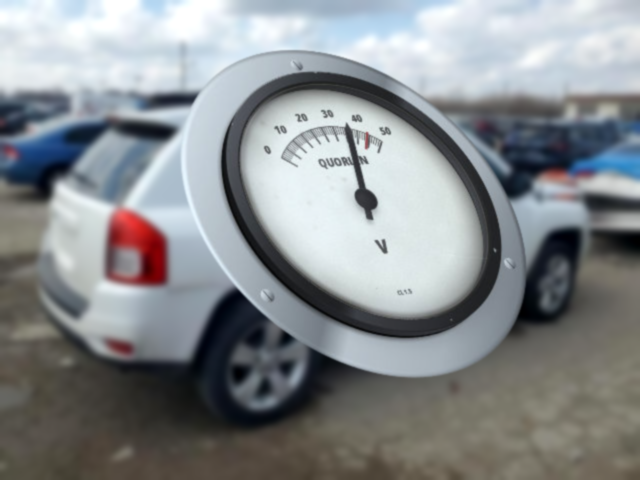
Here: 35 (V)
